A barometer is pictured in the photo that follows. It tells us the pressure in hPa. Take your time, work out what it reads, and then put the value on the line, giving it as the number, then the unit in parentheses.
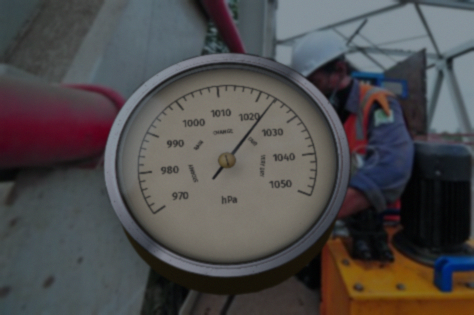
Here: 1024 (hPa)
